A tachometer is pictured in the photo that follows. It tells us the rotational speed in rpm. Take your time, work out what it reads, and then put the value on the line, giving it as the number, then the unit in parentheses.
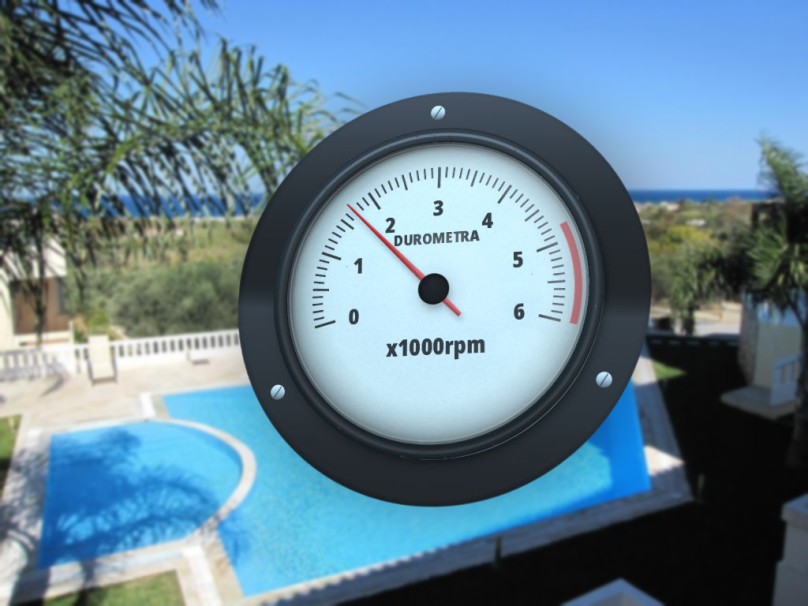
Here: 1700 (rpm)
